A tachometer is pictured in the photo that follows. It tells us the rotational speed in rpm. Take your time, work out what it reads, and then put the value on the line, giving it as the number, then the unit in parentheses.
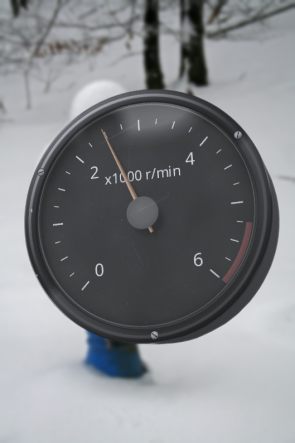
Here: 2500 (rpm)
